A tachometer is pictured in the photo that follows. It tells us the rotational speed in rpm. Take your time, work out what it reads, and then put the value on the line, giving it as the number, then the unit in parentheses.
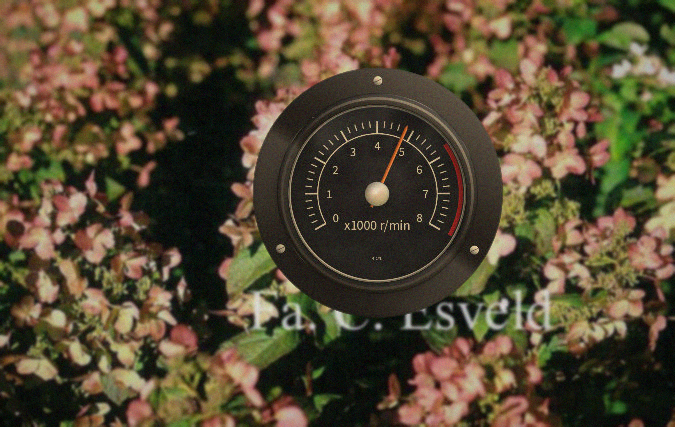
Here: 4800 (rpm)
